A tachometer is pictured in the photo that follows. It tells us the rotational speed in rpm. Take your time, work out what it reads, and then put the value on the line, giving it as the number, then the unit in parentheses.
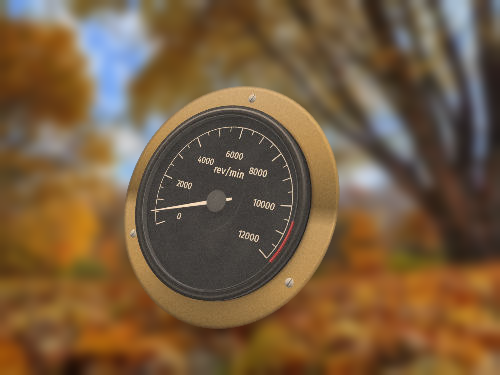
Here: 500 (rpm)
